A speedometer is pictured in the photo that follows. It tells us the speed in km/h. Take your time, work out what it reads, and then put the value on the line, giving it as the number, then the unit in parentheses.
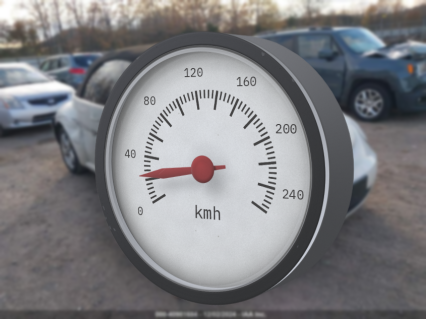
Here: 24 (km/h)
